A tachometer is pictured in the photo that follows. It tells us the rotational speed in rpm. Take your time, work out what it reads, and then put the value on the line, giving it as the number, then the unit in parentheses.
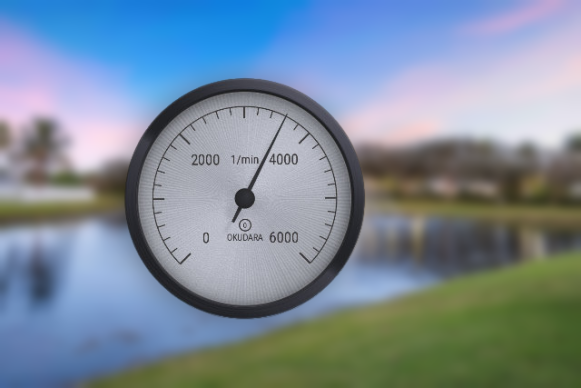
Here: 3600 (rpm)
